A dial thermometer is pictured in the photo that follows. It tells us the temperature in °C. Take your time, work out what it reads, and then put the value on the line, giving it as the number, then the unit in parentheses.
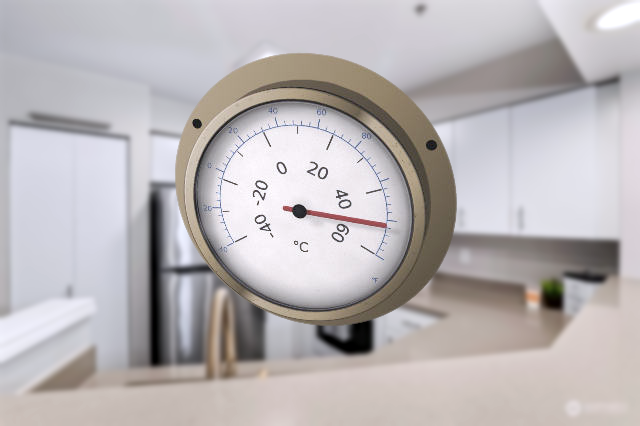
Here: 50 (°C)
